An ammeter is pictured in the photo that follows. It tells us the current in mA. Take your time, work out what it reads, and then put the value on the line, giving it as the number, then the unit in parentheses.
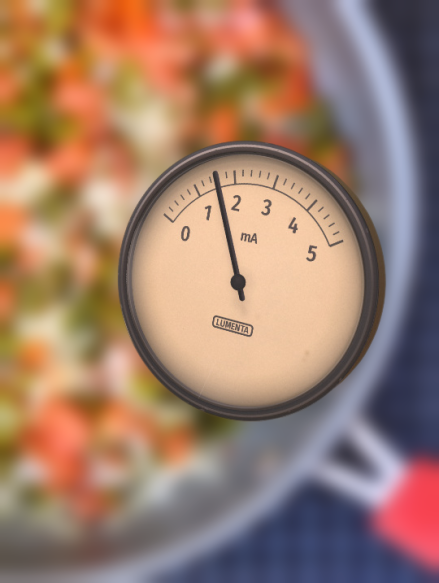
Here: 1.6 (mA)
